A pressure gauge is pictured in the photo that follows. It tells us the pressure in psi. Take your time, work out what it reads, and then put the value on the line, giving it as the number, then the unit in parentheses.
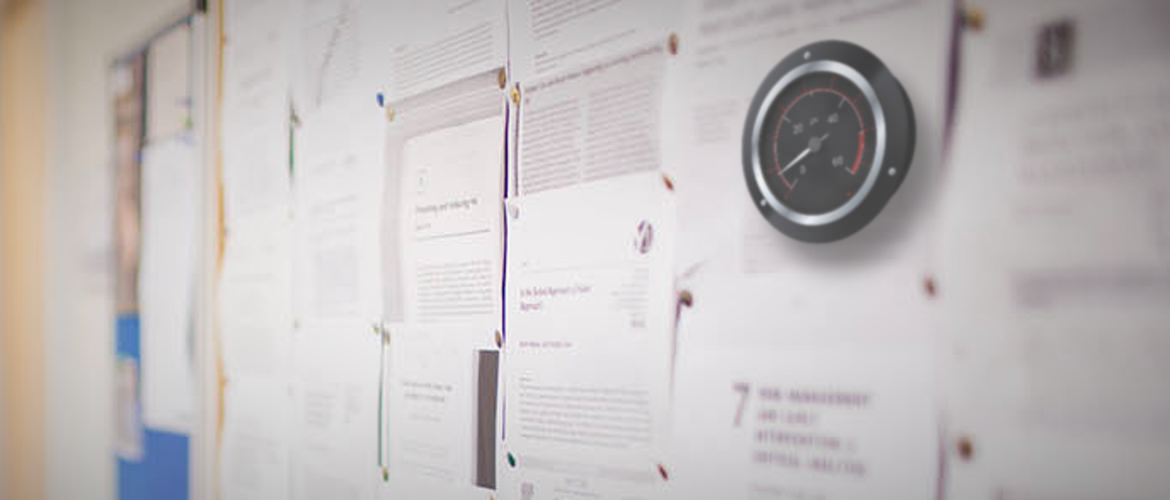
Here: 5 (psi)
